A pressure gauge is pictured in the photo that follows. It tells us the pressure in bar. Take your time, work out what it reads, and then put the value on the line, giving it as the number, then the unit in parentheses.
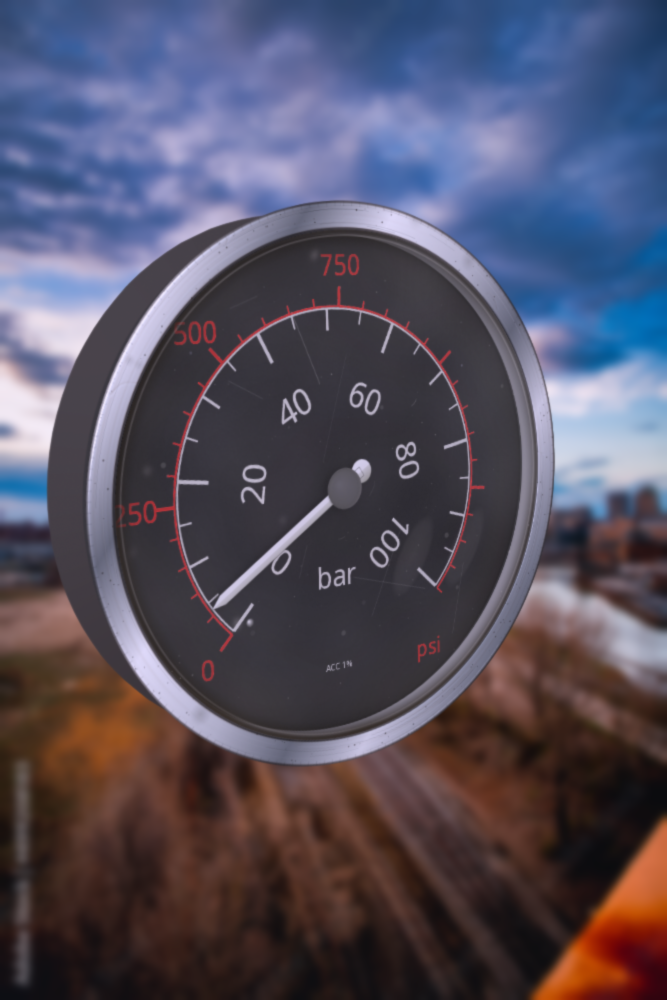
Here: 5 (bar)
